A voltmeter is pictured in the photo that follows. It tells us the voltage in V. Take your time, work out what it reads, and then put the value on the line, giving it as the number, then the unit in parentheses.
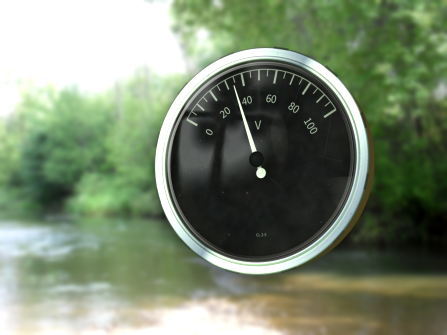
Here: 35 (V)
